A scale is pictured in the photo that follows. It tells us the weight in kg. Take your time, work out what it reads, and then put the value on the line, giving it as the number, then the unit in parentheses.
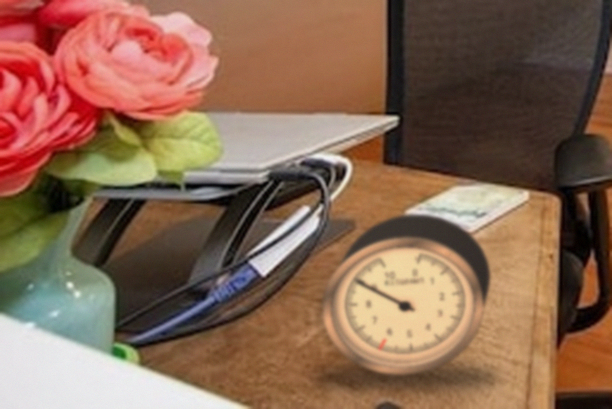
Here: 9 (kg)
